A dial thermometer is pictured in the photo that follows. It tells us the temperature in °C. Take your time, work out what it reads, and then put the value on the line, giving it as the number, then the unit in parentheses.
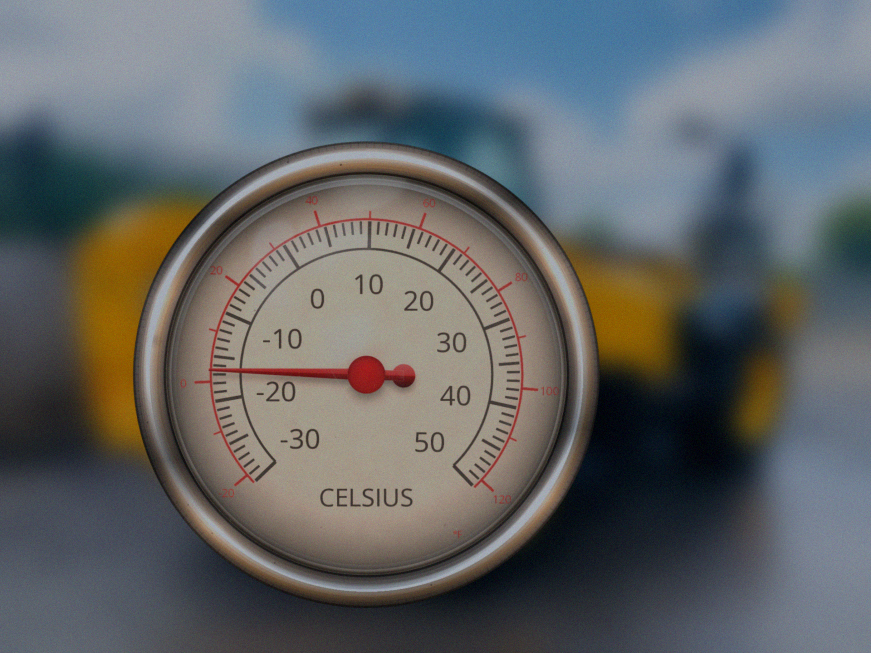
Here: -16.5 (°C)
